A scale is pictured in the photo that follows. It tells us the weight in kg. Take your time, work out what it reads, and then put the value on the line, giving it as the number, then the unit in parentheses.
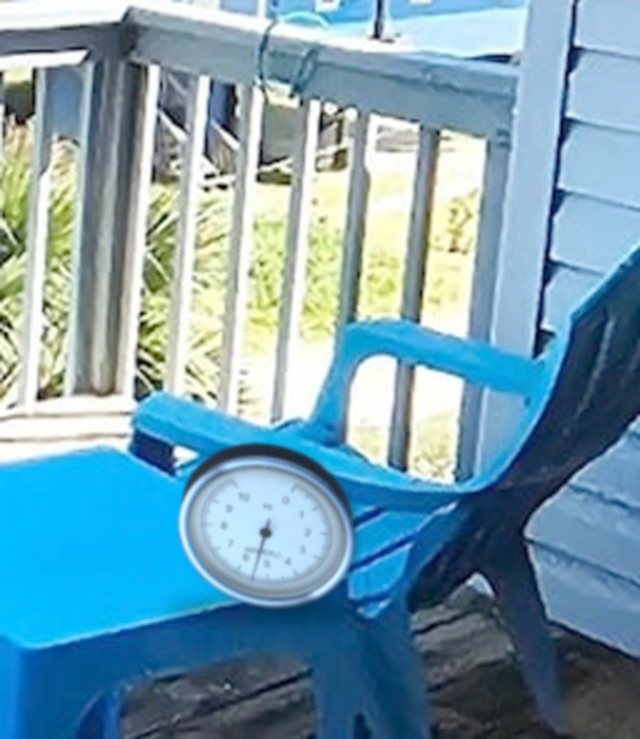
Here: 5.5 (kg)
